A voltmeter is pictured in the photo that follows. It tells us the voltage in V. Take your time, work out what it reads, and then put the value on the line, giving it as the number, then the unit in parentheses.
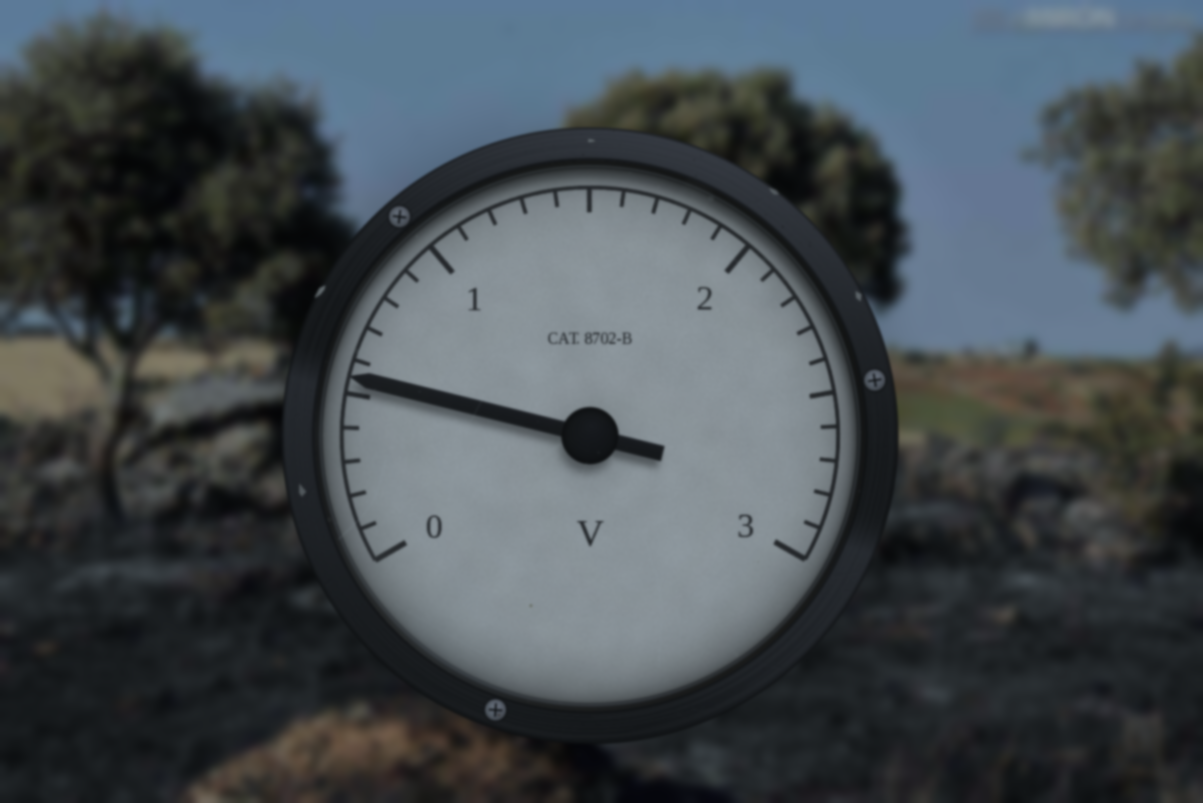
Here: 0.55 (V)
